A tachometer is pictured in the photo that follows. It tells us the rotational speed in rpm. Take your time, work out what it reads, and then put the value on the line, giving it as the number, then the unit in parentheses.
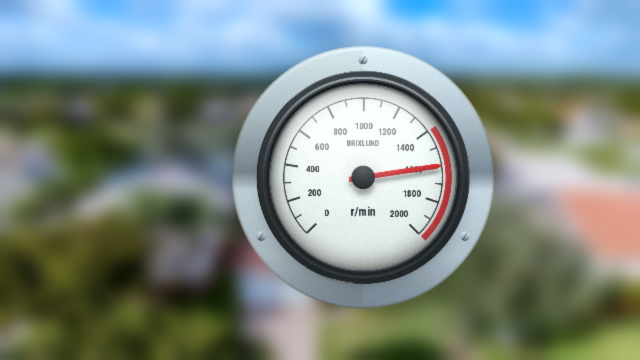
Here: 1600 (rpm)
